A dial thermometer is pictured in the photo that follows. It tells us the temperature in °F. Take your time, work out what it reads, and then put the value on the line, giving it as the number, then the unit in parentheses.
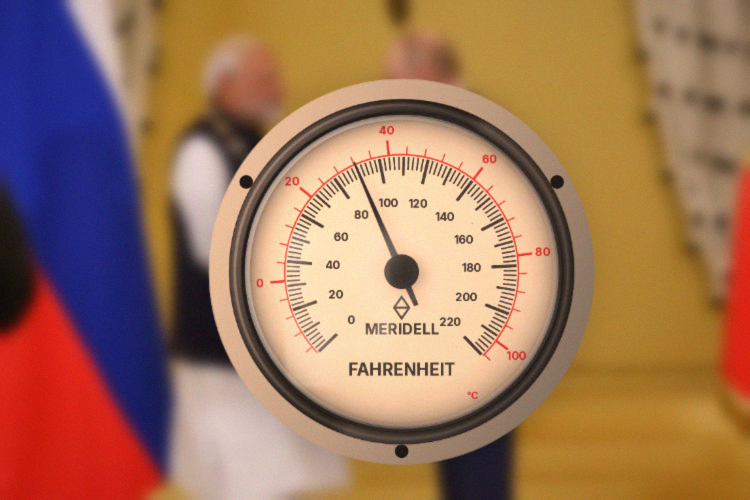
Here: 90 (°F)
